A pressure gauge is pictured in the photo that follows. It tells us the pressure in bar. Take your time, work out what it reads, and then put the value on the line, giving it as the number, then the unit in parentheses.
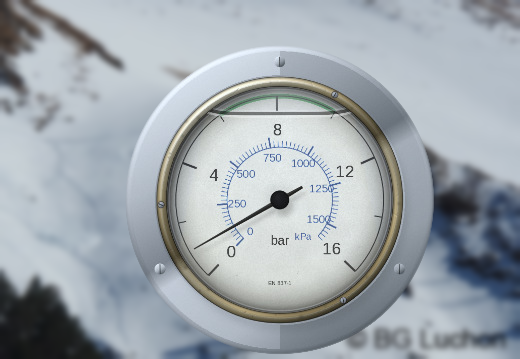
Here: 1 (bar)
